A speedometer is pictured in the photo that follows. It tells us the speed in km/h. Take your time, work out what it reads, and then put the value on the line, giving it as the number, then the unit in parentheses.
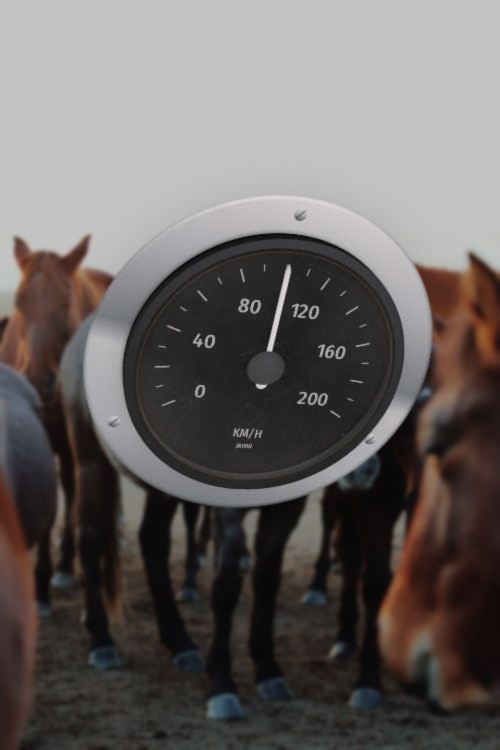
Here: 100 (km/h)
